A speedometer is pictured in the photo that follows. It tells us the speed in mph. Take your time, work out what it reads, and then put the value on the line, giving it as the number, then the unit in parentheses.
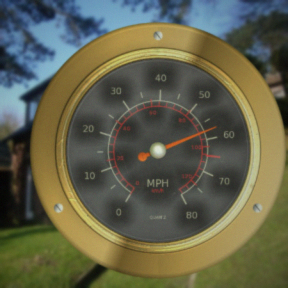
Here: 57.5 (mph)
